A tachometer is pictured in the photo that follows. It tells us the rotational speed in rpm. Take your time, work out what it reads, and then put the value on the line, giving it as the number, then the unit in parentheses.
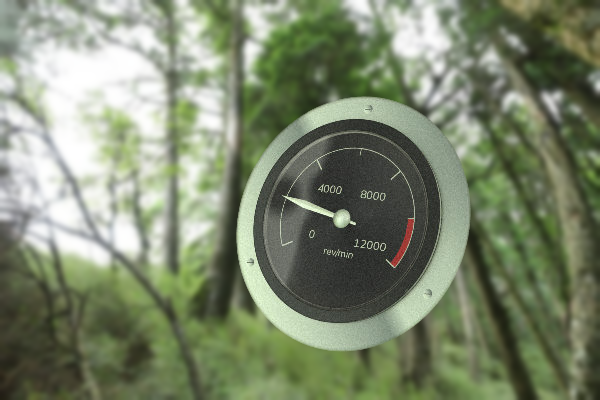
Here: 2000 (rpm)
